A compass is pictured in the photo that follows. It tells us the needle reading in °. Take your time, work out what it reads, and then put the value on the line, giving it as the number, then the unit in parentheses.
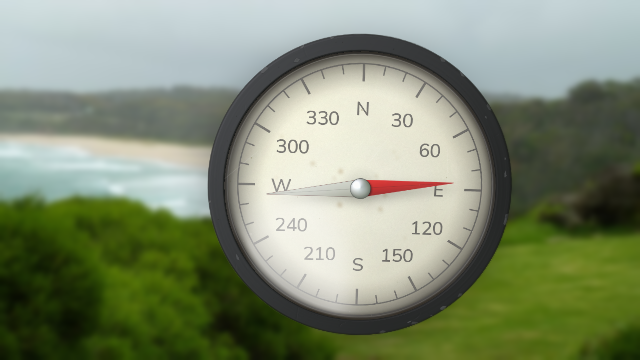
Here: 85 (°)
